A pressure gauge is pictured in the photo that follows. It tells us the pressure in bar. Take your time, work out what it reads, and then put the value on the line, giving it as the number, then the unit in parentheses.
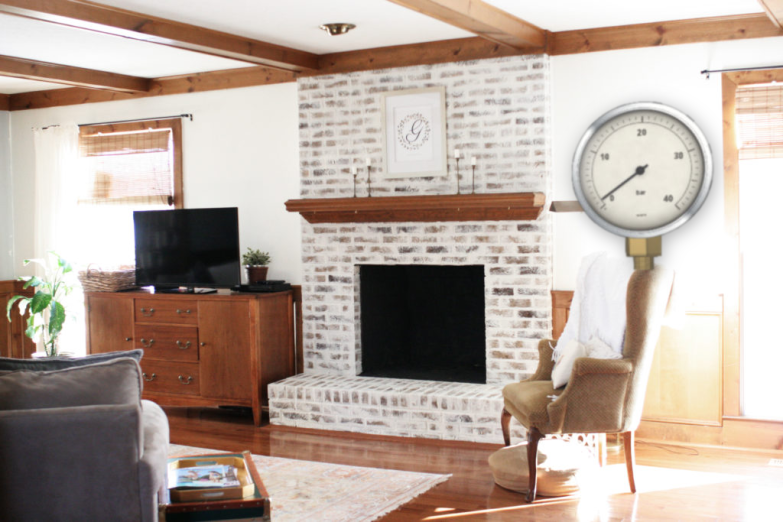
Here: 1 (bar)
